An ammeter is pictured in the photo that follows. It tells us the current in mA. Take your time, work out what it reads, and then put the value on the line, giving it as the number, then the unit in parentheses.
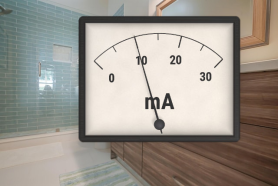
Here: 10 (mA)
